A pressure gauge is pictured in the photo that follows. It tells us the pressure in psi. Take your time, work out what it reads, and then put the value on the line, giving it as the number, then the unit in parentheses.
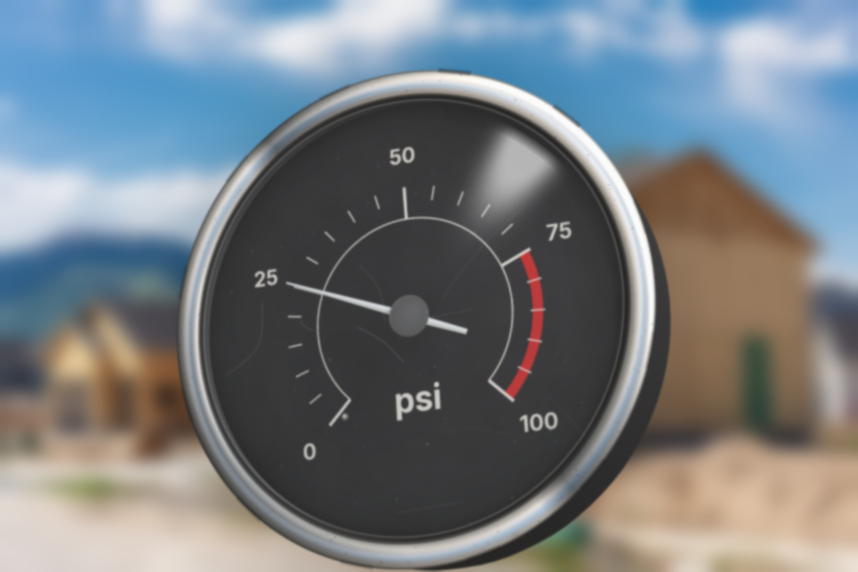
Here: 25 (psi)
